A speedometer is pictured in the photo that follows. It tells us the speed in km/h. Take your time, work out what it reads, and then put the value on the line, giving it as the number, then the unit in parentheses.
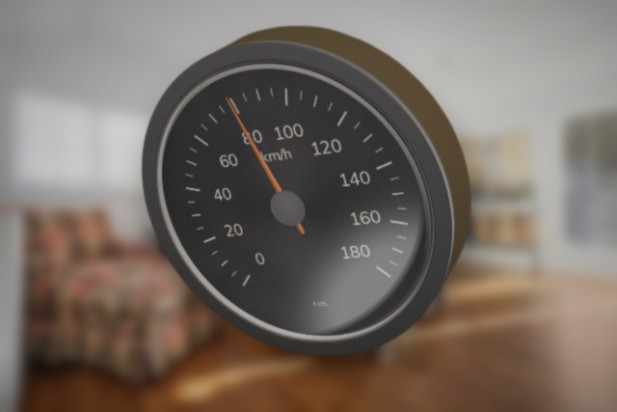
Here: 80 (km/h)
